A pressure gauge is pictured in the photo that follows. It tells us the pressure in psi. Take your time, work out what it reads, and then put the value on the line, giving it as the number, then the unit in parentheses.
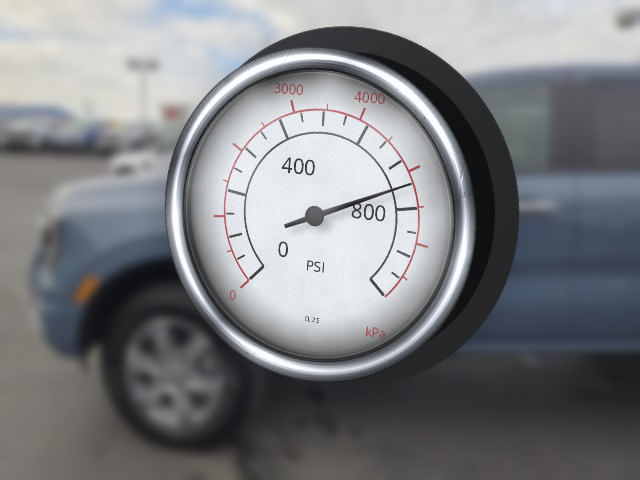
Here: 750 (psi)
